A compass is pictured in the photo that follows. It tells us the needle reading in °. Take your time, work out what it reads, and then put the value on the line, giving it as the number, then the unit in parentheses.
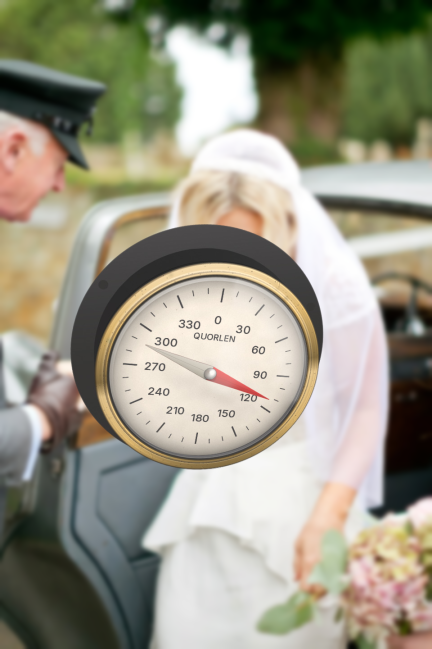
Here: 110 (°)
